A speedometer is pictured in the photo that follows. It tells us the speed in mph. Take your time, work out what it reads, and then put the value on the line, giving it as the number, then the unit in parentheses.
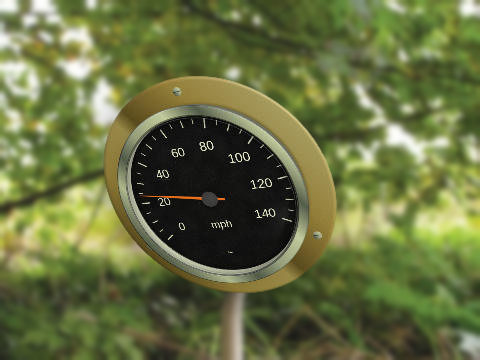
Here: 25 (mph)
